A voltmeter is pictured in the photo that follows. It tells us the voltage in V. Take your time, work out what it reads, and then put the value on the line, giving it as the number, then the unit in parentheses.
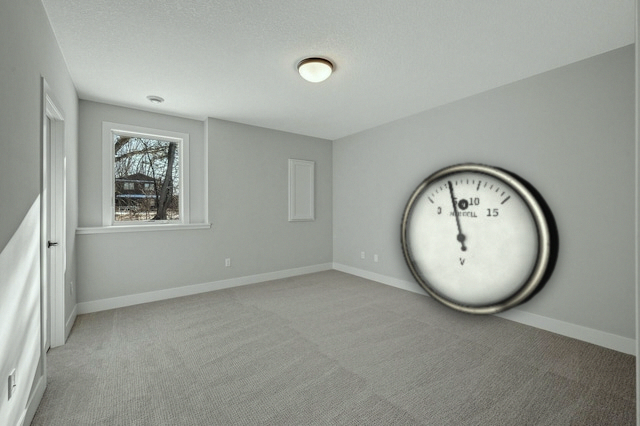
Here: 5 (V)
